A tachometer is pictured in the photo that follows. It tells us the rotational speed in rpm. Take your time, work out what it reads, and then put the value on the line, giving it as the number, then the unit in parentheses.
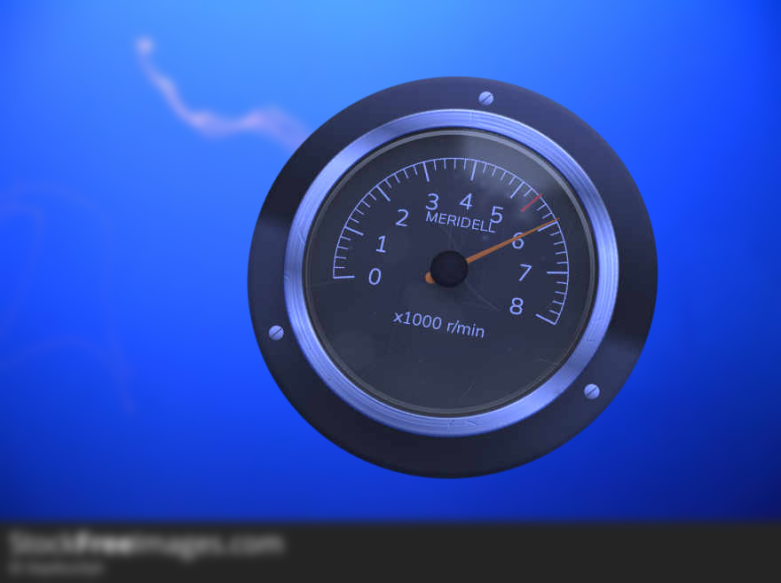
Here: 6000 (rpm)
